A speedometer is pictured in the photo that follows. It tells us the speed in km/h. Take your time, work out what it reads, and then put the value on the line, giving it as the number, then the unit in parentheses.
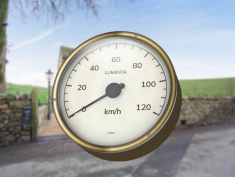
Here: 0 (km/h)
